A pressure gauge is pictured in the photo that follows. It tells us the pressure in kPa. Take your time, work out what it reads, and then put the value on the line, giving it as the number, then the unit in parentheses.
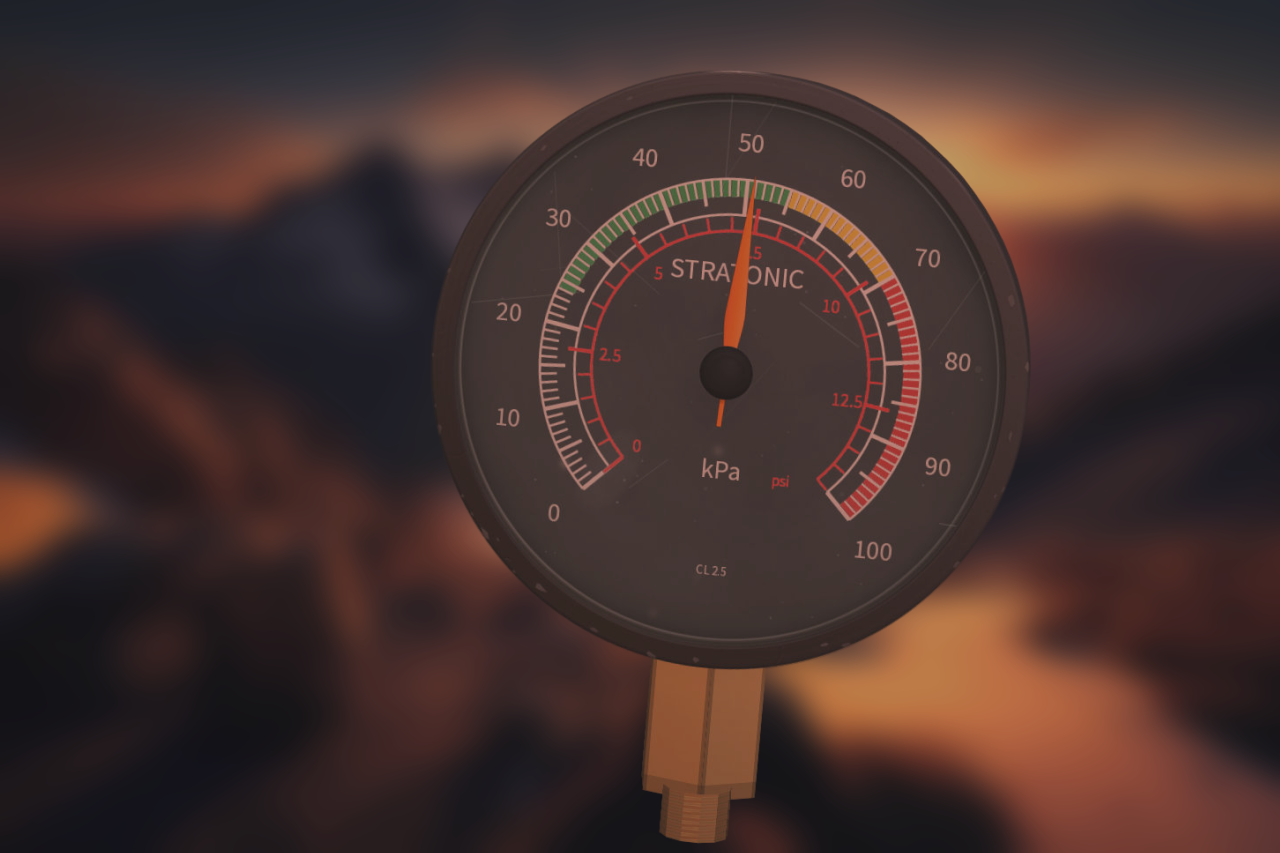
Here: 51 (kPa)
